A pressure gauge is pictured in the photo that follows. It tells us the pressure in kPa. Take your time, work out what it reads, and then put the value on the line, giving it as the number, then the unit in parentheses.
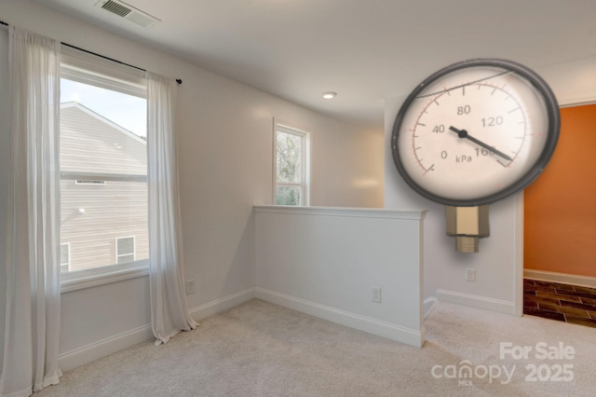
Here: 155 (kPa)
